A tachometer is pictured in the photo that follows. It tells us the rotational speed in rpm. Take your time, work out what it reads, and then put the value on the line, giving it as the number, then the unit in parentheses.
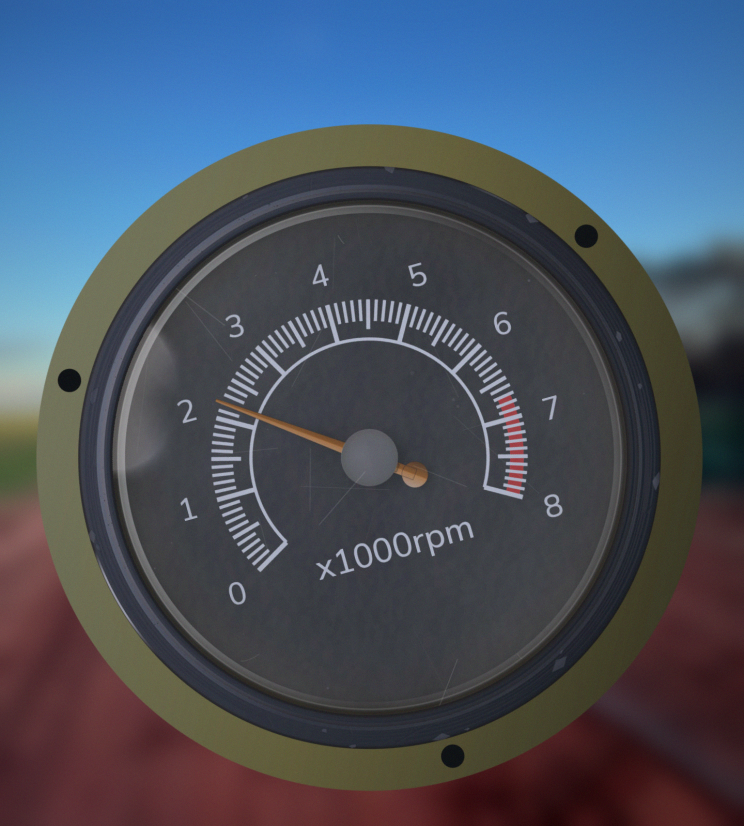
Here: 2200 (rpm)
